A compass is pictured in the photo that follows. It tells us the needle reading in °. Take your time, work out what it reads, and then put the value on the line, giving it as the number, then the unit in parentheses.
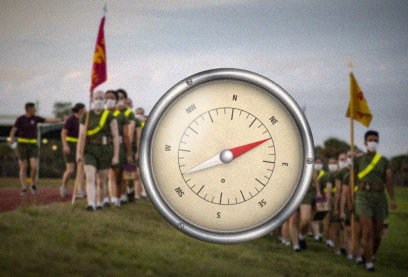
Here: 60 (°)
